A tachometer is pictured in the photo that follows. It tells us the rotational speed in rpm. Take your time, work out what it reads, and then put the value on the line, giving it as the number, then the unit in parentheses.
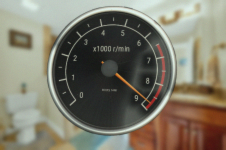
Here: 8750 (rpm)
